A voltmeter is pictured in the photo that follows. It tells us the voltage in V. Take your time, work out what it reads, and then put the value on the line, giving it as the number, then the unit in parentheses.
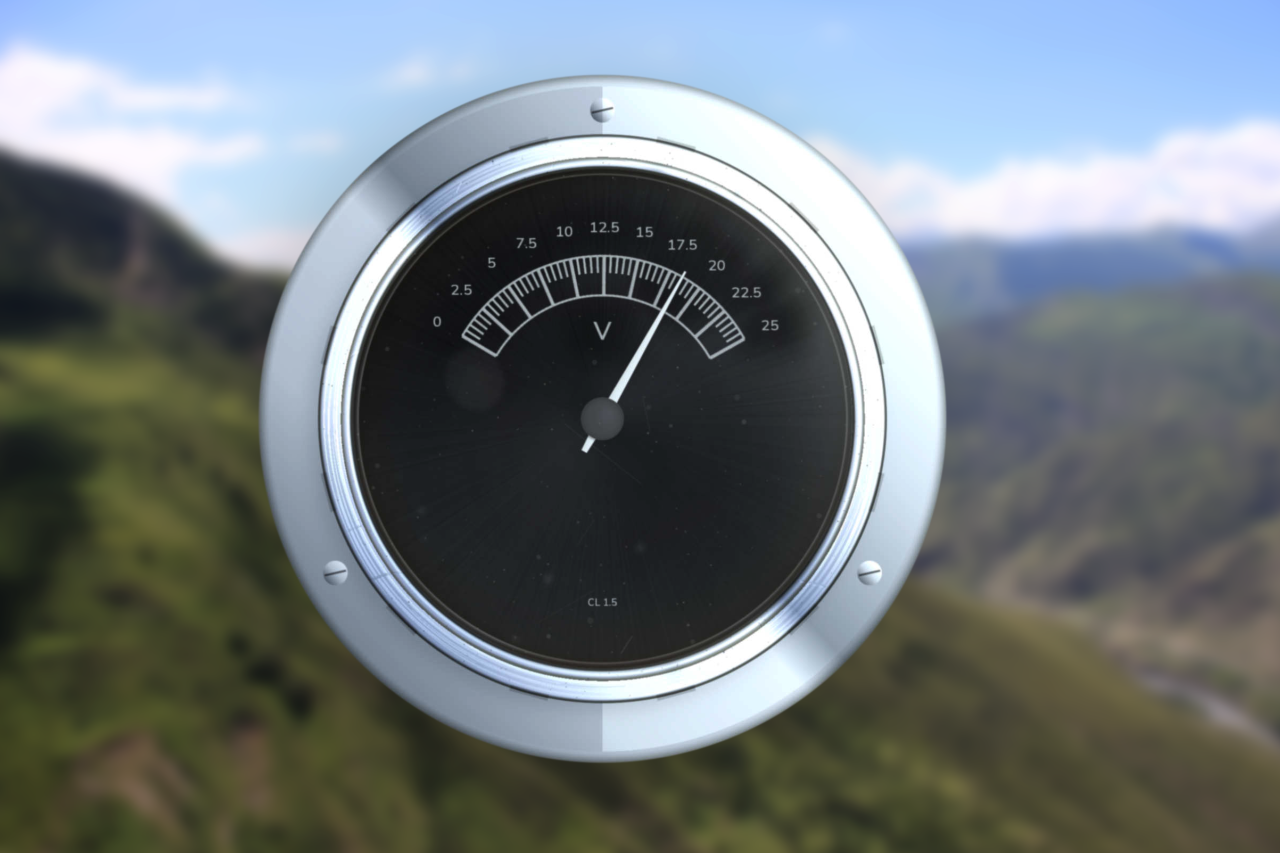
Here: 18.5 (V)
